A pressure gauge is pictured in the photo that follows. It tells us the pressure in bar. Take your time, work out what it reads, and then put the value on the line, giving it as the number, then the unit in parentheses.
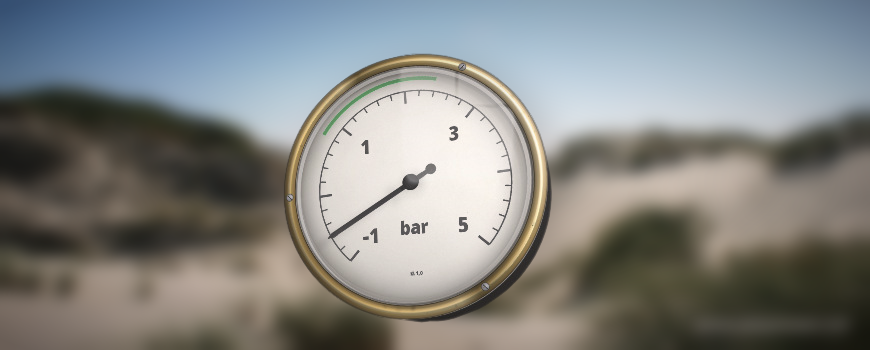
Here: -0.6 (bar)
